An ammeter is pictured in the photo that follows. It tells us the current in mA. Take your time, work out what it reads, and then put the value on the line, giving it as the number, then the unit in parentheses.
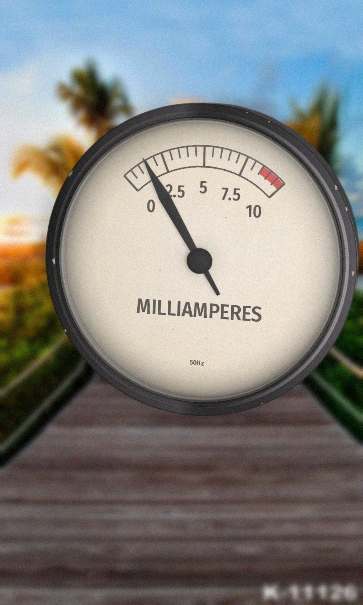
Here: 1.5 (mA)
